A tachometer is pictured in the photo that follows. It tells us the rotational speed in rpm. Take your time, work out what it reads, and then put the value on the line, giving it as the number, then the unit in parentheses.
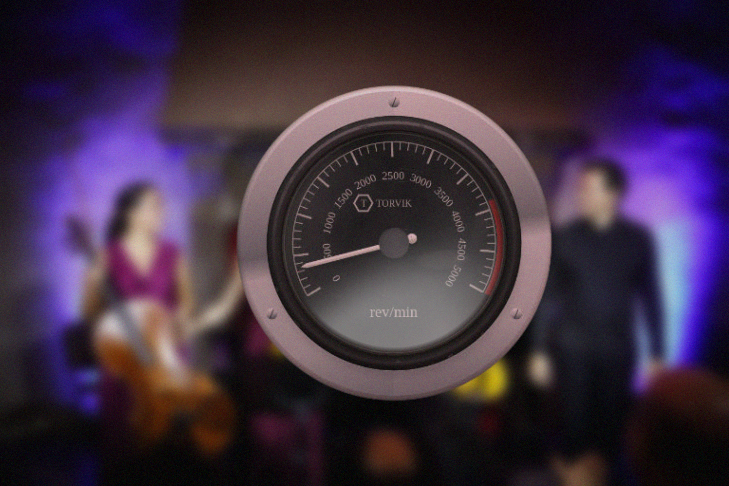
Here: 350 (rpm)
